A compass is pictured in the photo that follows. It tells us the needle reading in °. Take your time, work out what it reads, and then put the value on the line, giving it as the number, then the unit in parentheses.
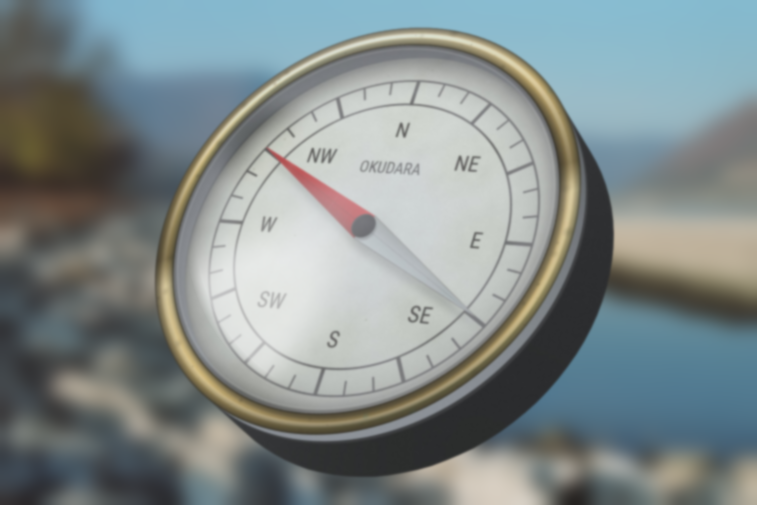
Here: 300 (°)
